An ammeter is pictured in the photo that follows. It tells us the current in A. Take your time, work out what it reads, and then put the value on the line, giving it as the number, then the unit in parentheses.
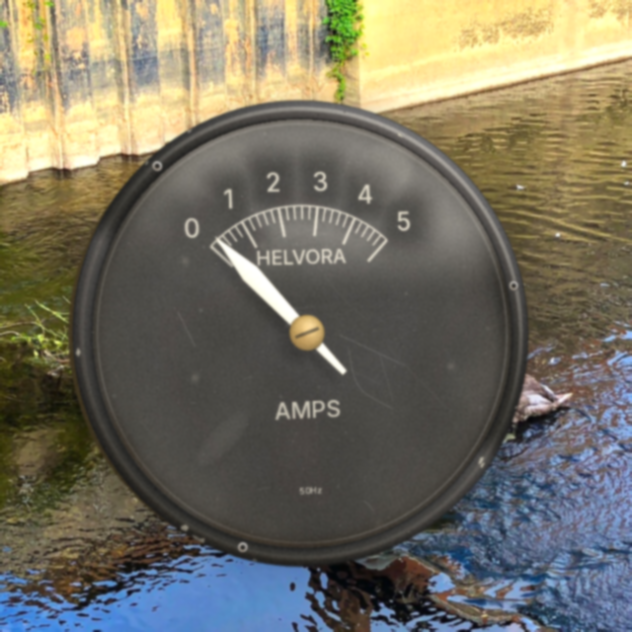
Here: 0.2 (A)
